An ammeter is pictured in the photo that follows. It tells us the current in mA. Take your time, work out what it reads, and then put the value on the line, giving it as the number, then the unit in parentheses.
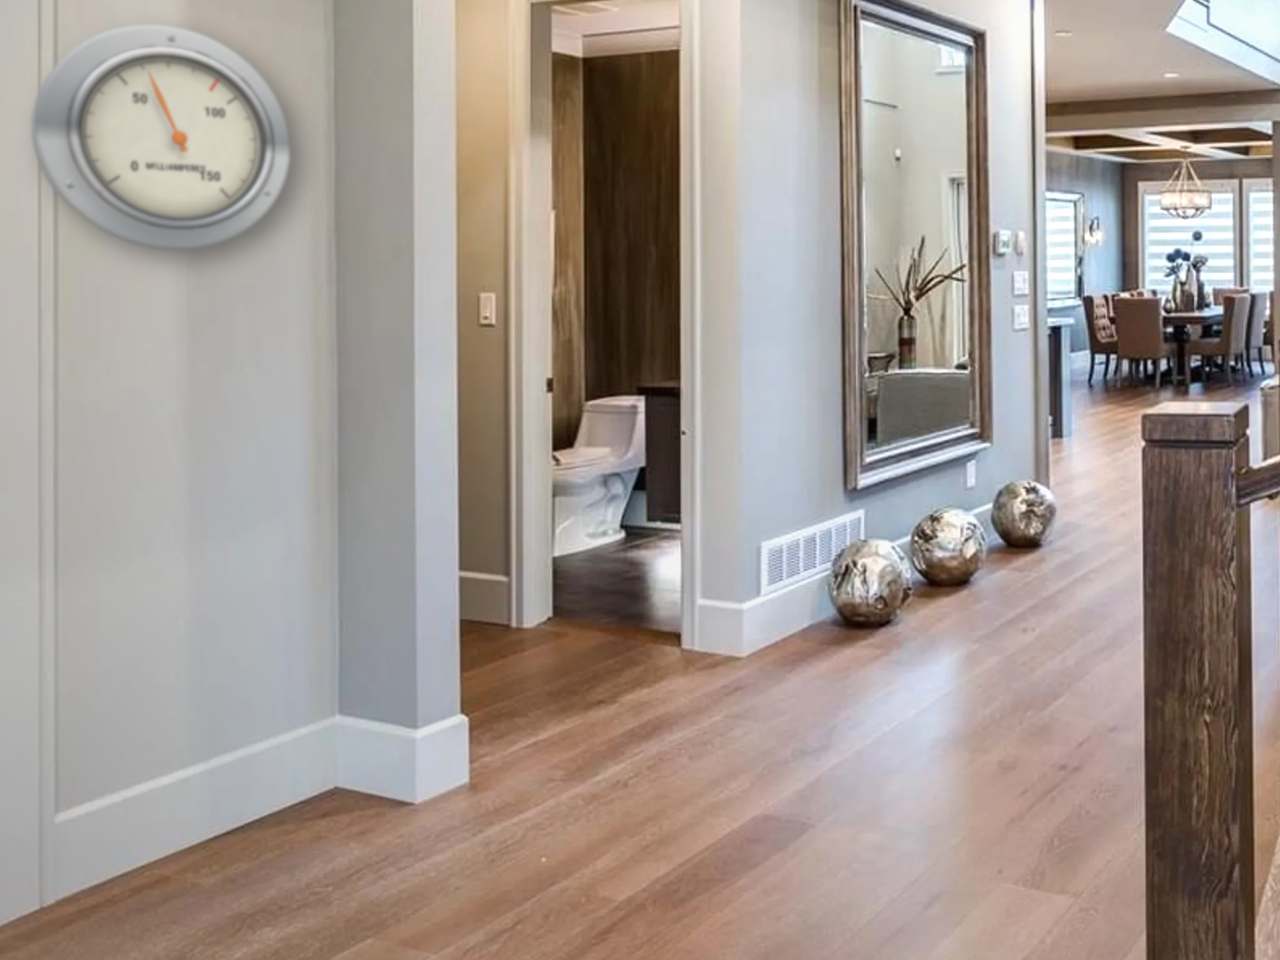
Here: 60 (mA)
